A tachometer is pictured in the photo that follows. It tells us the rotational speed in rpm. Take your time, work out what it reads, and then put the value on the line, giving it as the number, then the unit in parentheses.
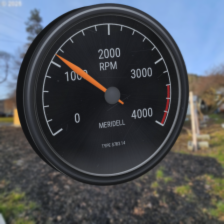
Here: 1100 (rpm)
